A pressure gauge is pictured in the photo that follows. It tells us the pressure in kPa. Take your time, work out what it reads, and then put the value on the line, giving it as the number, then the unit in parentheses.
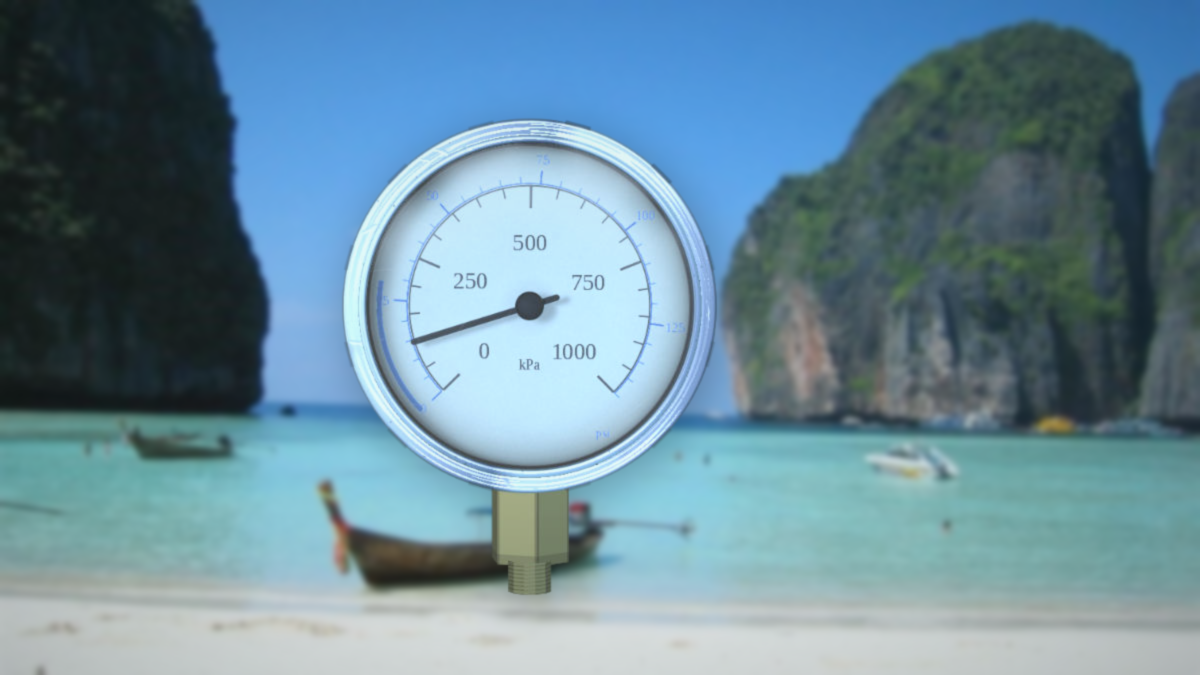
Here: 100 (kPa)
